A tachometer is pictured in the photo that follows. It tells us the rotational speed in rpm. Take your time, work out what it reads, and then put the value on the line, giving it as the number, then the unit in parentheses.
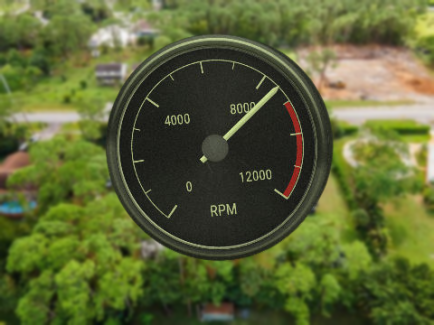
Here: 8500 (rpm)
